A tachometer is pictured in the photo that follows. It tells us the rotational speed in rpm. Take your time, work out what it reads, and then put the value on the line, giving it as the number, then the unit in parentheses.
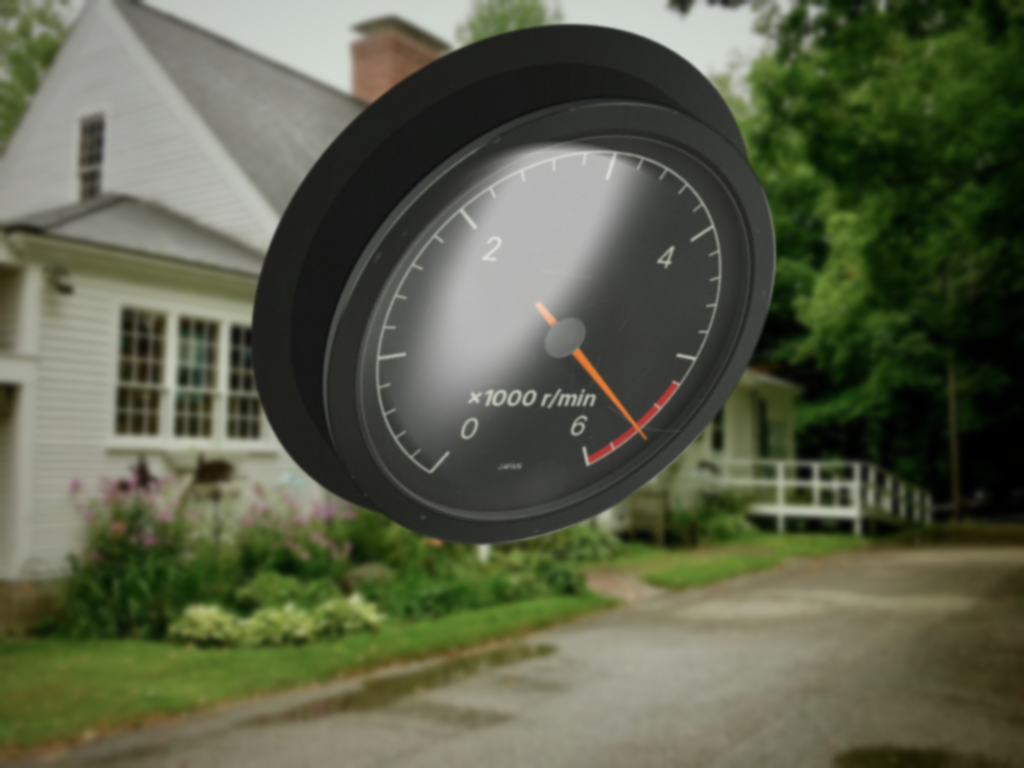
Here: 5600 (rpm)
